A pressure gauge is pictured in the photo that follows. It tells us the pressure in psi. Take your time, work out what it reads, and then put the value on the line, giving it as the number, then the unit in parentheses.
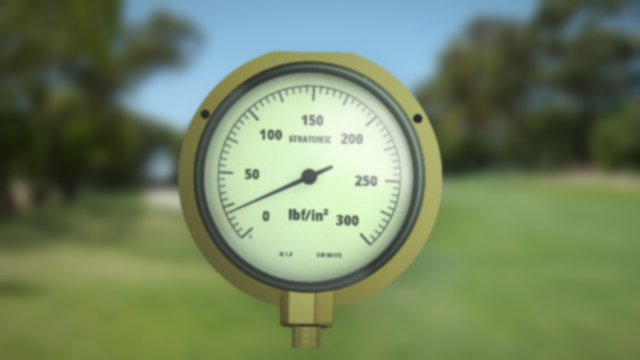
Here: 20 (psi)
